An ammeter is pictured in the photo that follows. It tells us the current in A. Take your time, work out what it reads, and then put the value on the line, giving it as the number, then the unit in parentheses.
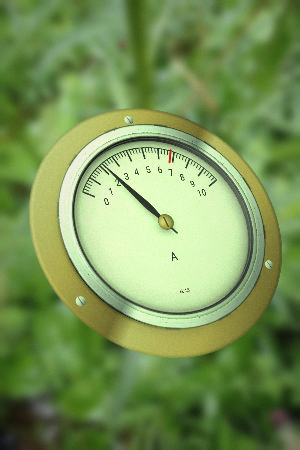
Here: 2 (A)
